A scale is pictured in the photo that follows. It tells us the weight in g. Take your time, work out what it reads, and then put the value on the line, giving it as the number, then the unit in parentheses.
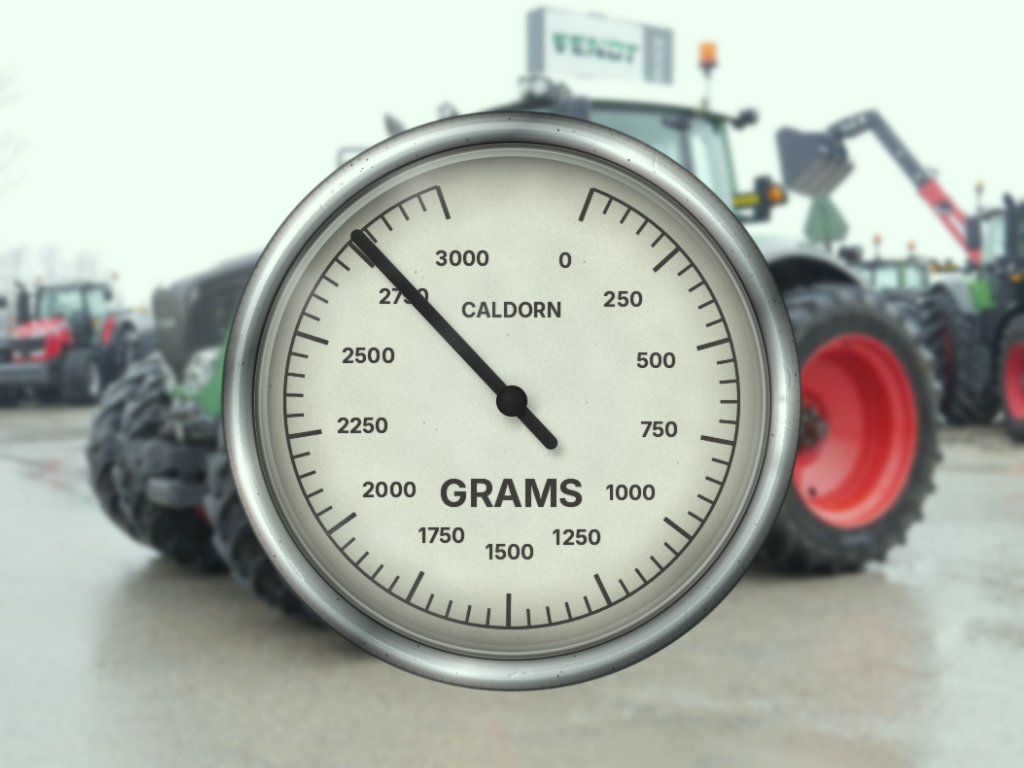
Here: 2775 (g)
